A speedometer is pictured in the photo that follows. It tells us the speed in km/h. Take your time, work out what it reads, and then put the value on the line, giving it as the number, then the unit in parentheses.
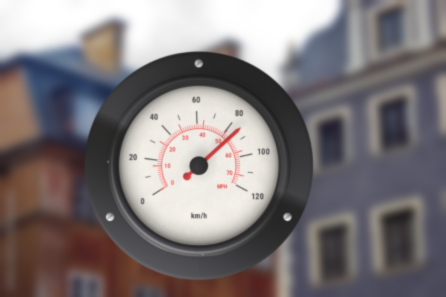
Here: 85 (km/h)
